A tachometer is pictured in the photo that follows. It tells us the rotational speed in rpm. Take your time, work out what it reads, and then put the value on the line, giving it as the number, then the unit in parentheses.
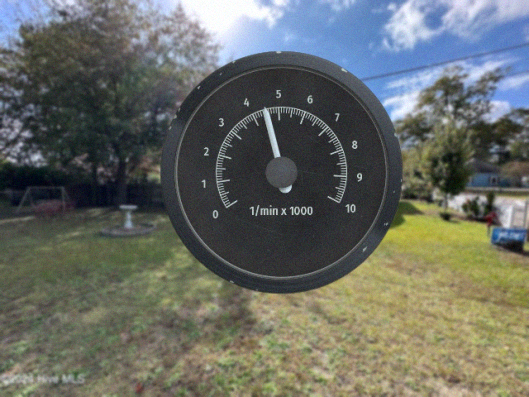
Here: 4500 (rpm)
